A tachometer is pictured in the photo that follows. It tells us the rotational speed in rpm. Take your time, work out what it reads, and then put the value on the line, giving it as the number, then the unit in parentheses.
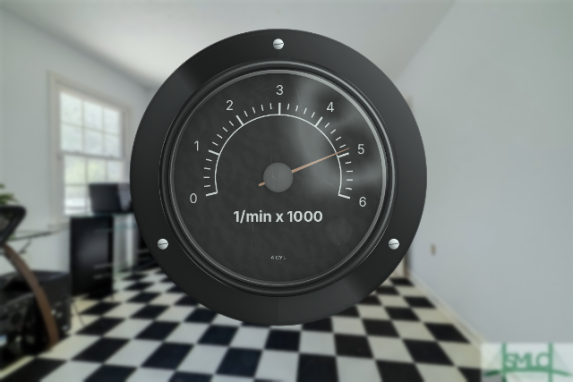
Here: 4900 (rpm)
